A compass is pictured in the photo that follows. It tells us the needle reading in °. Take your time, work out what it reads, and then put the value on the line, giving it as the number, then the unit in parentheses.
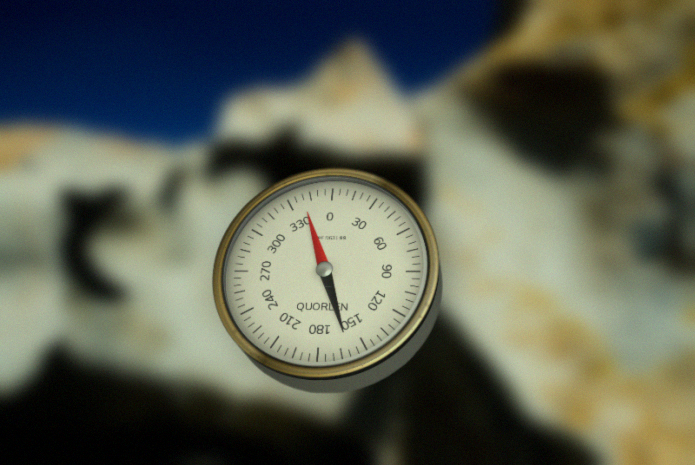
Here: 340 (°)
